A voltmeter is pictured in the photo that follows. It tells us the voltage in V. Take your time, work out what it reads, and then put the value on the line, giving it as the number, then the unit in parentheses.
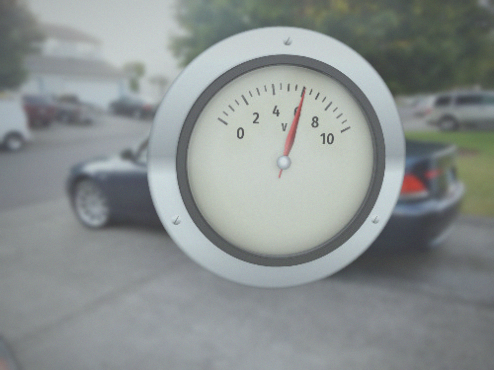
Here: 6 (V)
